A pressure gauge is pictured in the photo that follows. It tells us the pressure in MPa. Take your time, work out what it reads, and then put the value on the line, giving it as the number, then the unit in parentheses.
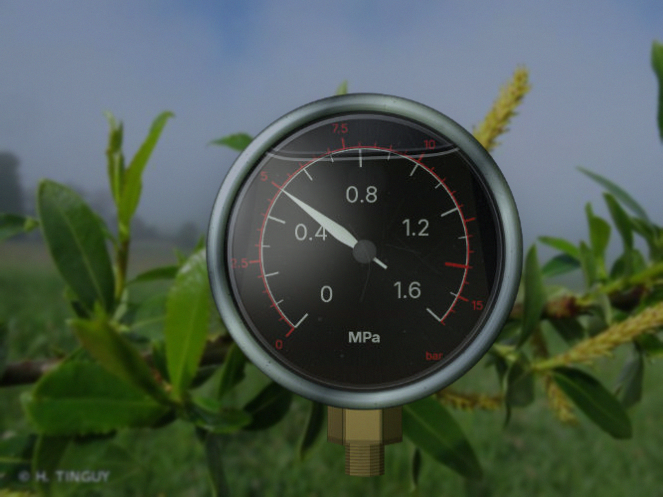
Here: 0.5 (MPa)
